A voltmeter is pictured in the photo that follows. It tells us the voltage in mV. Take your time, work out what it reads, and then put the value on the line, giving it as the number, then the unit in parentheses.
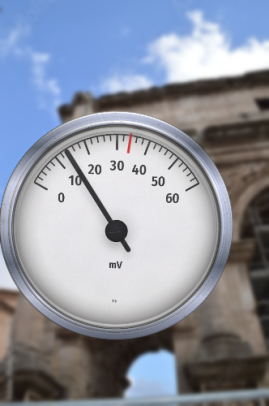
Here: 14 (mV)
